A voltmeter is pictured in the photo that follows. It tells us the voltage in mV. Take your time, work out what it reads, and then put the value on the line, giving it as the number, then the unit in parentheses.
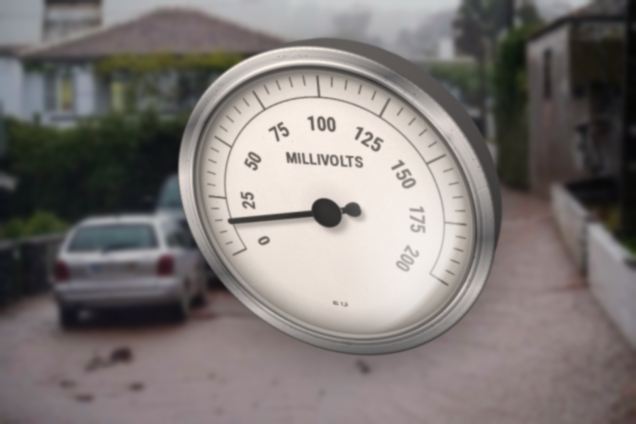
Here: 15 (mV)
